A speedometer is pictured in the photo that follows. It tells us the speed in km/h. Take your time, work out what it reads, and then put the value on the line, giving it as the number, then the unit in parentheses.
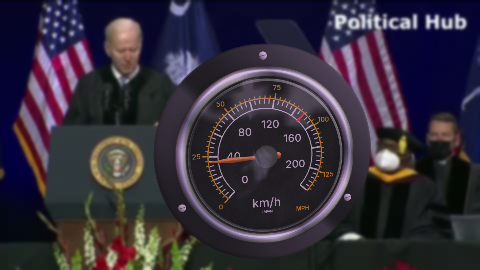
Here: 36 (km/h)
